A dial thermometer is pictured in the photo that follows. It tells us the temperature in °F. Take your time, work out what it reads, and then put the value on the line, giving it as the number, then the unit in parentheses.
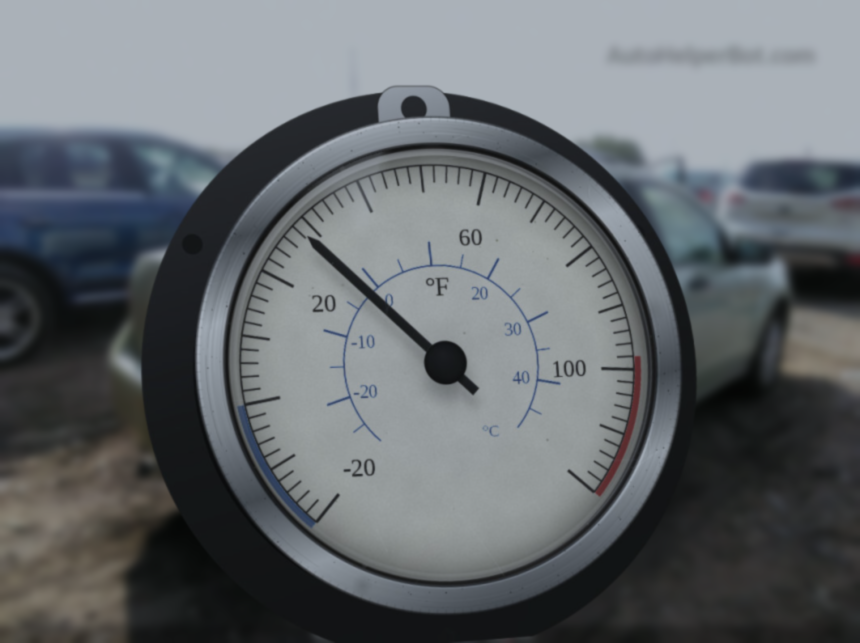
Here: 28 (°F)
